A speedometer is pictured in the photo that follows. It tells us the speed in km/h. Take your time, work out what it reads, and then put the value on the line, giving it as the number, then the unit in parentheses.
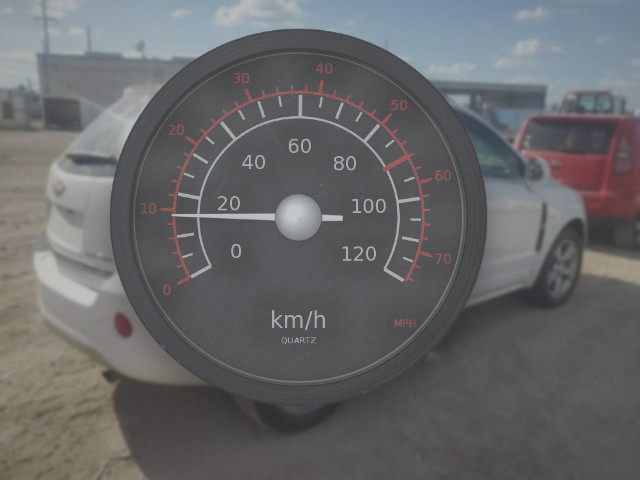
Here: 15 (km/h)
